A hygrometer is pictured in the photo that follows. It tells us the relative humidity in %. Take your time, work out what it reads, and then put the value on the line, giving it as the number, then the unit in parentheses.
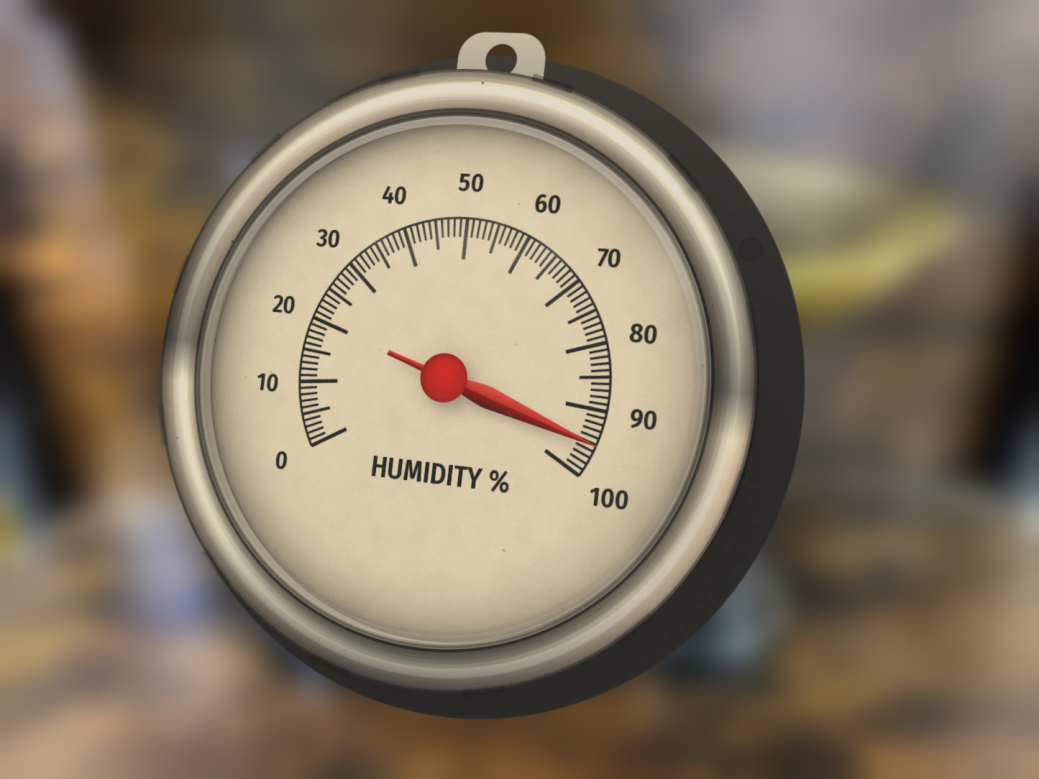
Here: 95 (%)
